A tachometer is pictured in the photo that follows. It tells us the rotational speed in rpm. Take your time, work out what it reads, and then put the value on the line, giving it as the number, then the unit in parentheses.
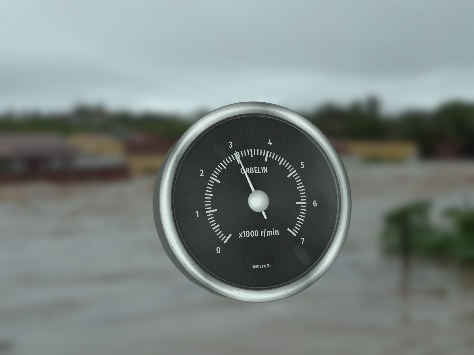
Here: 3000 (rpm)
